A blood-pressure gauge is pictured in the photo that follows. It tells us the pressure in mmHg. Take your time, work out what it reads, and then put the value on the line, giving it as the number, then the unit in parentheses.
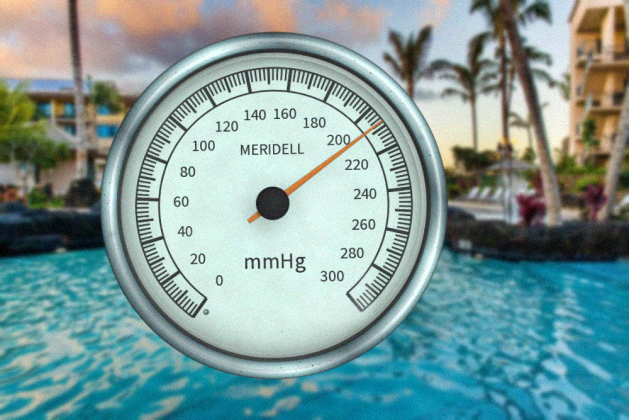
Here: 208 (mmHg)
